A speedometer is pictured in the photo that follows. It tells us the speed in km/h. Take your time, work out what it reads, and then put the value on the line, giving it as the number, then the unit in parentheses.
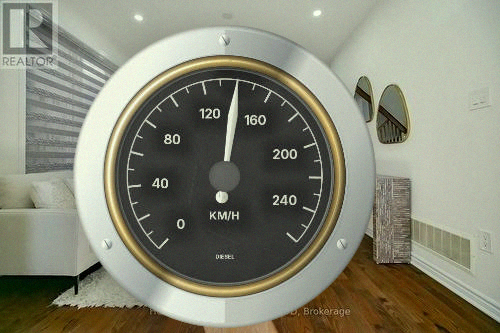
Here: 140 (km/h)
